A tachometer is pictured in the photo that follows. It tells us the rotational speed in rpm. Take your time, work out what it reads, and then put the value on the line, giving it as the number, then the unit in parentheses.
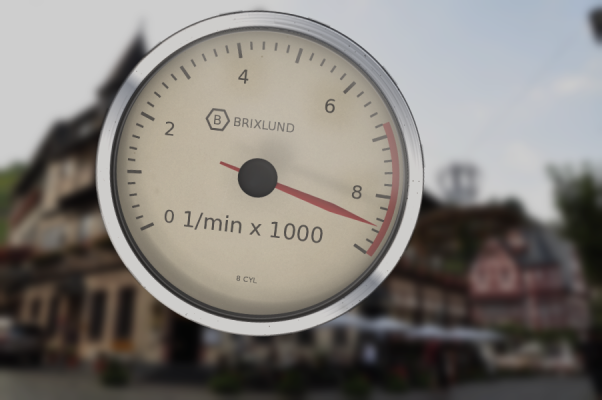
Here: 8500 (rpm)
